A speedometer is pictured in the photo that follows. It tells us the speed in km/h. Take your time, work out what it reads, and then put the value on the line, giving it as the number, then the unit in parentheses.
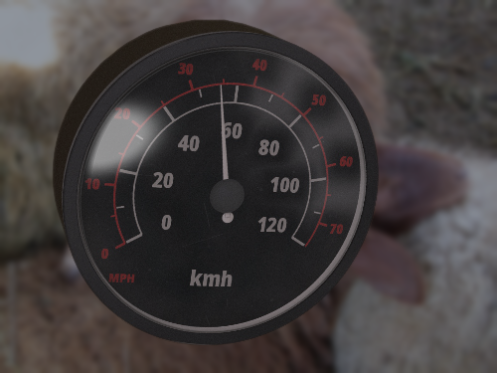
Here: 55 (km/h)
